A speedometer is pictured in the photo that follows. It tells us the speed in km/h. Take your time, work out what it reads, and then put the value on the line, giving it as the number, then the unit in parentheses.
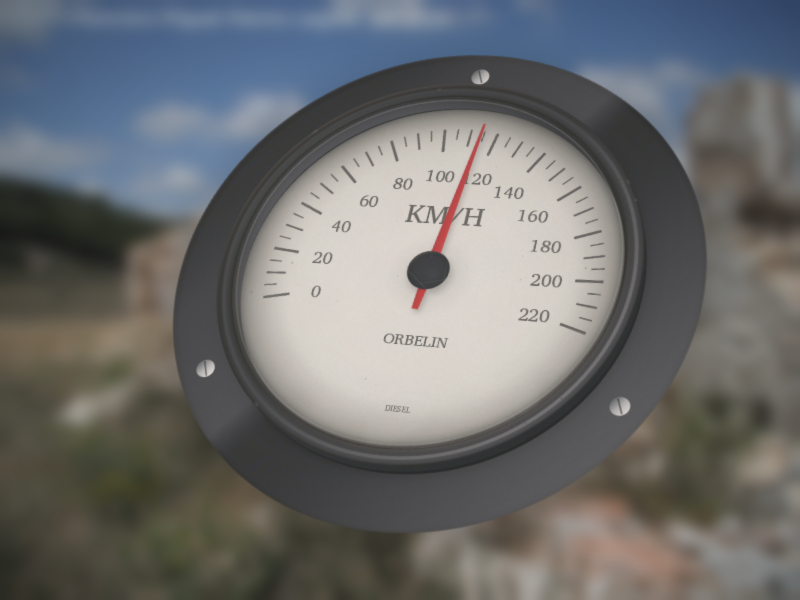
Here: 115 (km/h)
